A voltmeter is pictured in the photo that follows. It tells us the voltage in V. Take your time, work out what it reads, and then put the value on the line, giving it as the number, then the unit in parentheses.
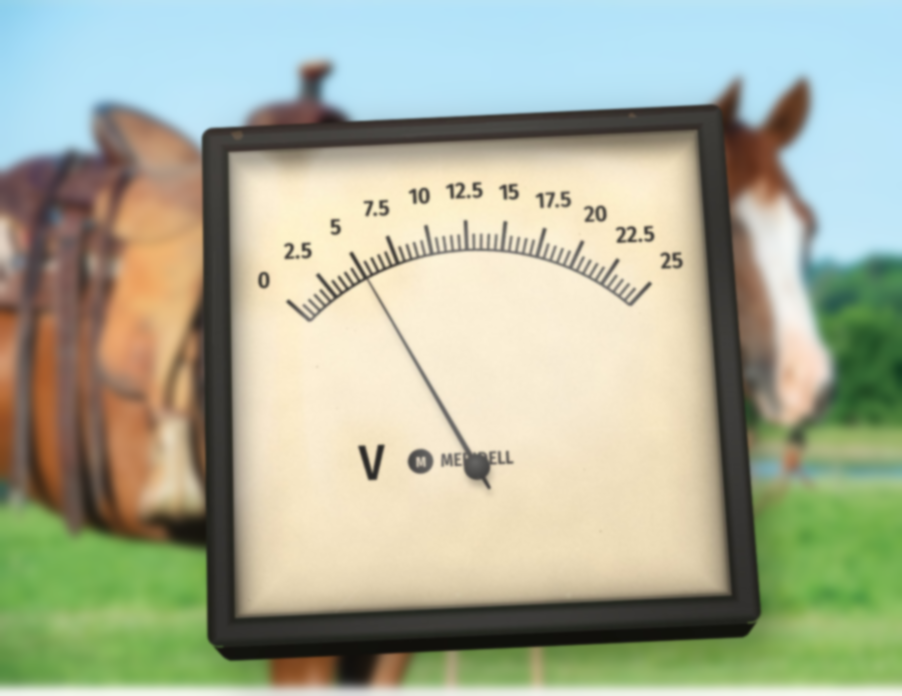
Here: 5 (V)
